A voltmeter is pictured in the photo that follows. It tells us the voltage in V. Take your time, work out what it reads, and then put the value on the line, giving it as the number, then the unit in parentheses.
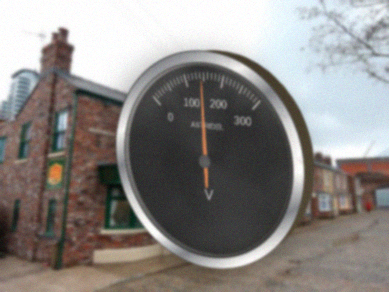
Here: 150 (V)
